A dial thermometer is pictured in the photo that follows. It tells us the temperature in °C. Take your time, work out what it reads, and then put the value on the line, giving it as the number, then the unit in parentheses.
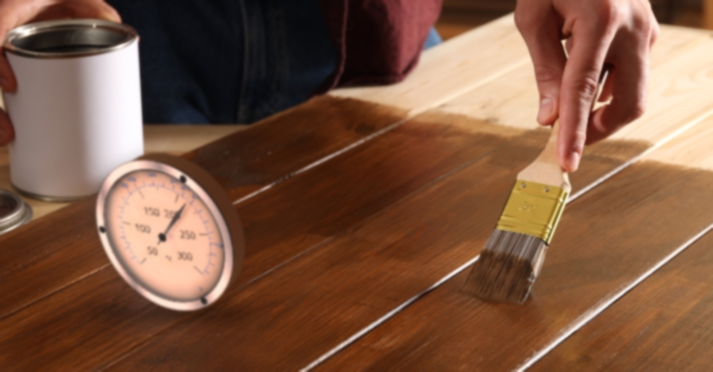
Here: 212.5 (°C)
